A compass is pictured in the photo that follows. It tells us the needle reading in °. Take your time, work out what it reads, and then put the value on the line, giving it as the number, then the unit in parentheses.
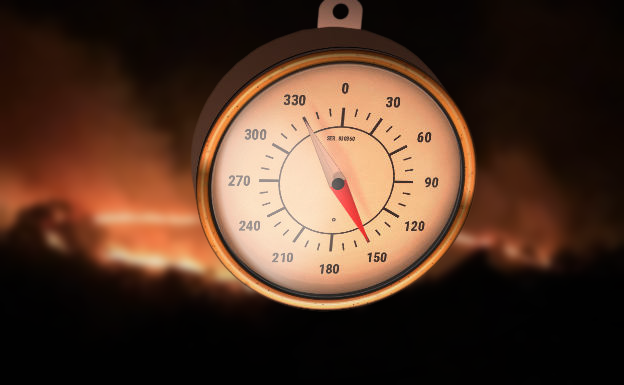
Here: 150 (°)
